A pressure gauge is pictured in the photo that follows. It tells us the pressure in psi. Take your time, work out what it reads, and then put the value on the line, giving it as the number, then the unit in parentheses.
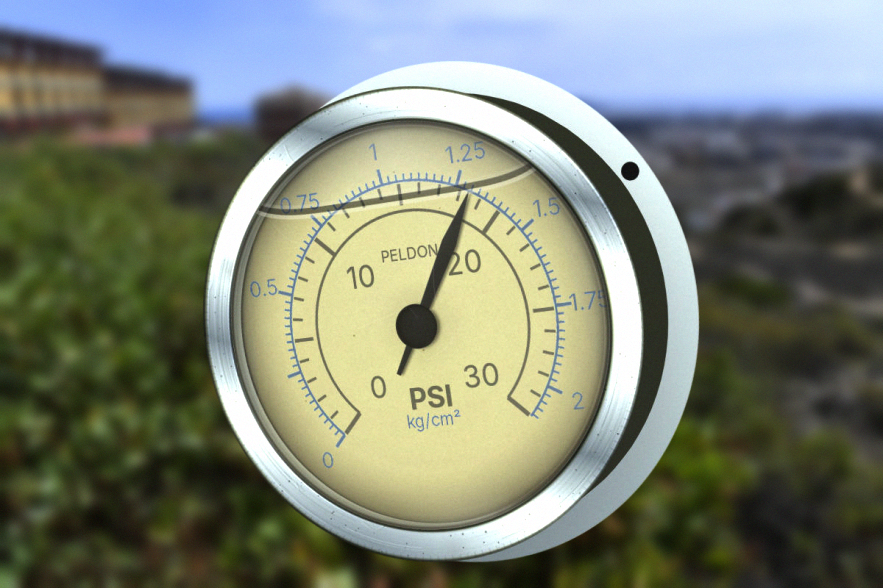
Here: 18.5 (psi)
